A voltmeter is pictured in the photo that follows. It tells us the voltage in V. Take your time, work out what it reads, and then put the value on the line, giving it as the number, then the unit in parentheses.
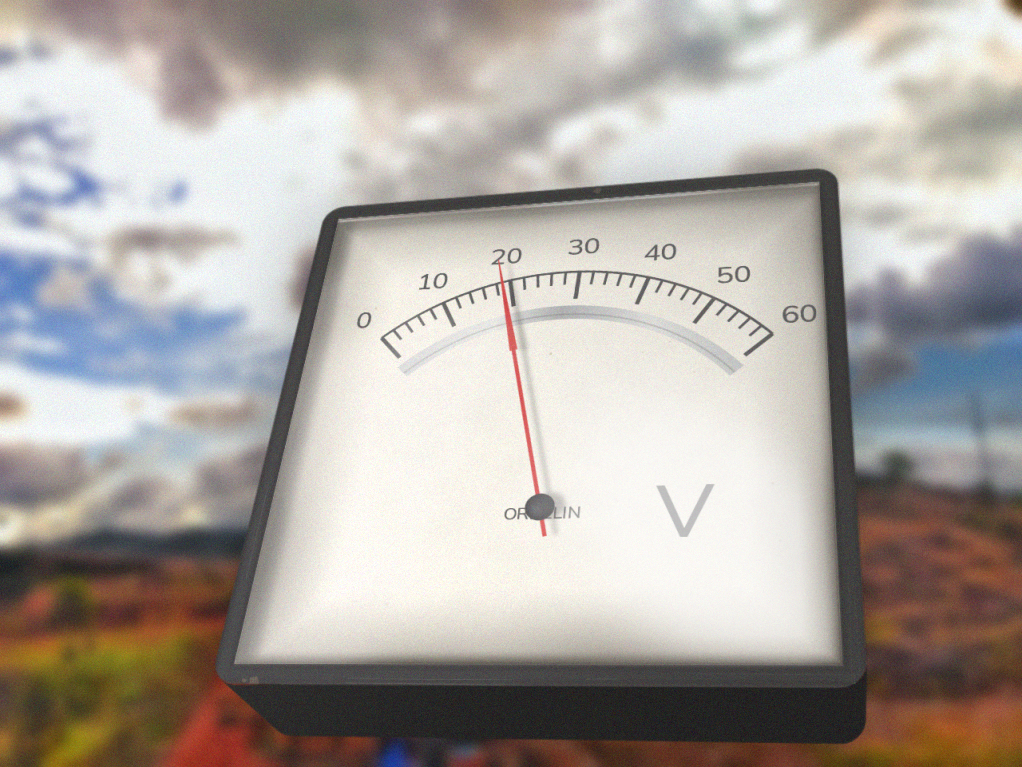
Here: 19 (V)
